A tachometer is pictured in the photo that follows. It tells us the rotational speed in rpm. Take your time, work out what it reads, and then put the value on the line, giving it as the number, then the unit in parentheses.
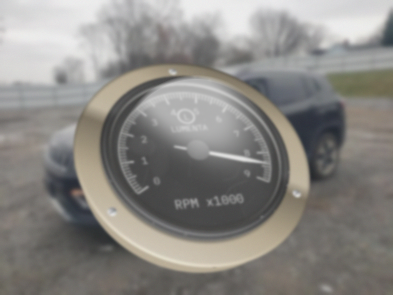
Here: 8500 (rpm)
